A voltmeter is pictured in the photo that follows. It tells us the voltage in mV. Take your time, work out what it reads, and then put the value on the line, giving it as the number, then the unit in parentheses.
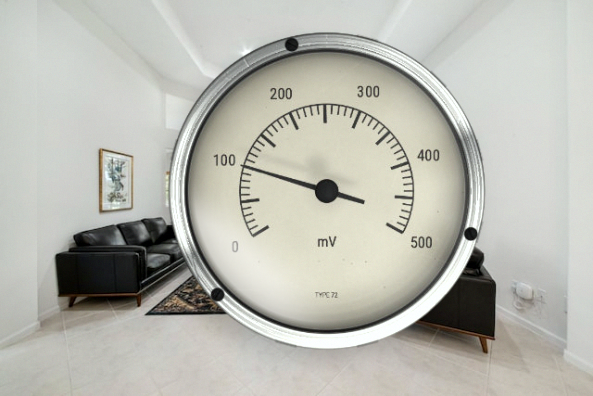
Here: 100 (mV)
